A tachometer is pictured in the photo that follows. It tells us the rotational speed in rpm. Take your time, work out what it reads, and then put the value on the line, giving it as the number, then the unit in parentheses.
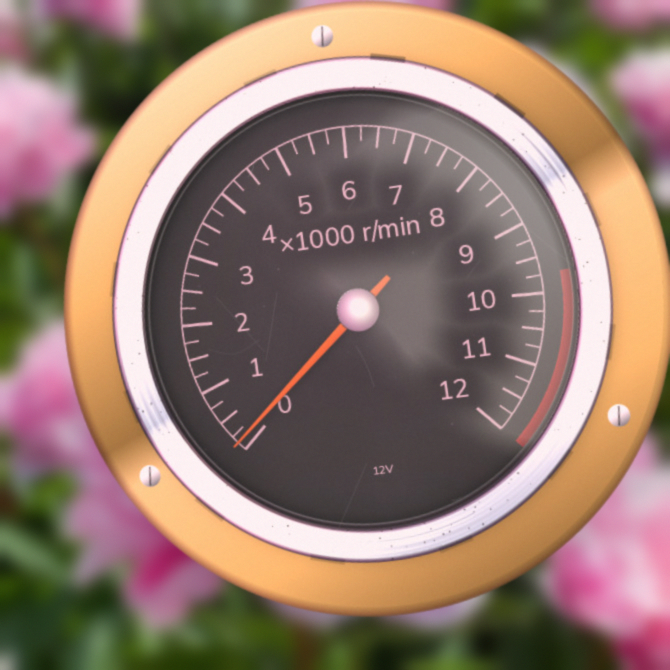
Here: 125 (rpm)
